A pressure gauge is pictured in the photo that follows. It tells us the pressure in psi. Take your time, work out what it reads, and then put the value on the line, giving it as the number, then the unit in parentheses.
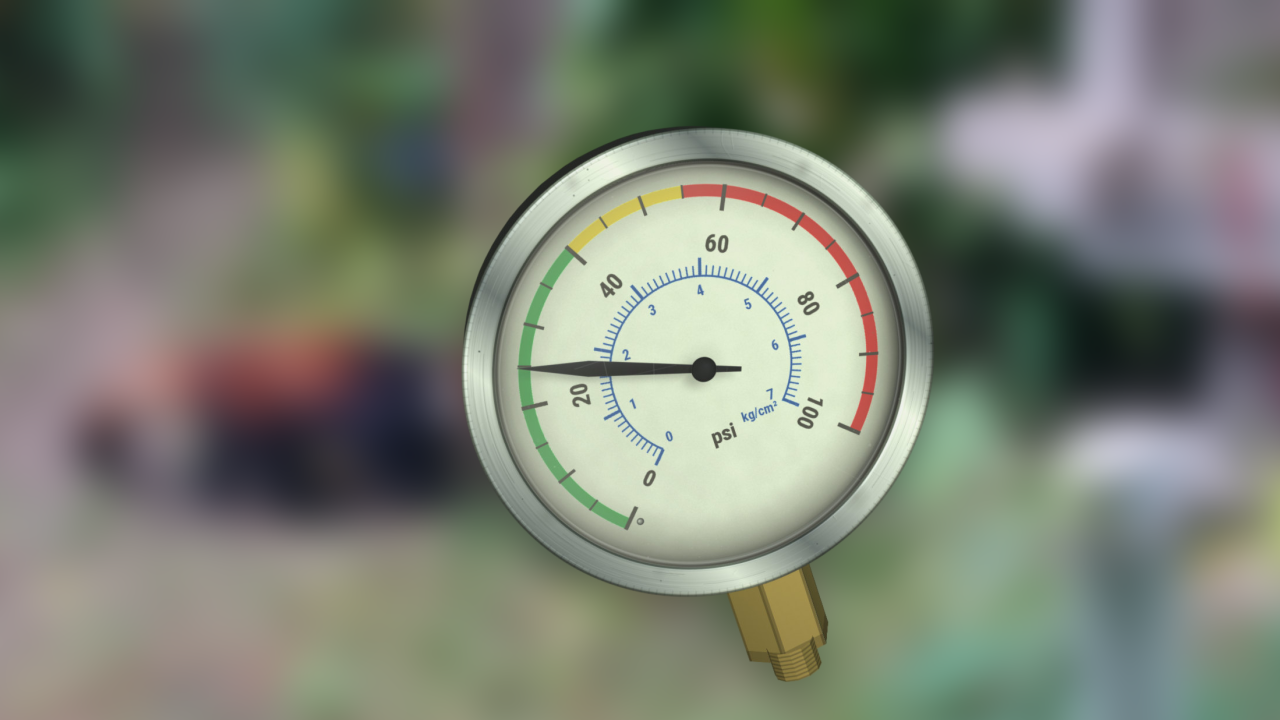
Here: 25 (psi)
